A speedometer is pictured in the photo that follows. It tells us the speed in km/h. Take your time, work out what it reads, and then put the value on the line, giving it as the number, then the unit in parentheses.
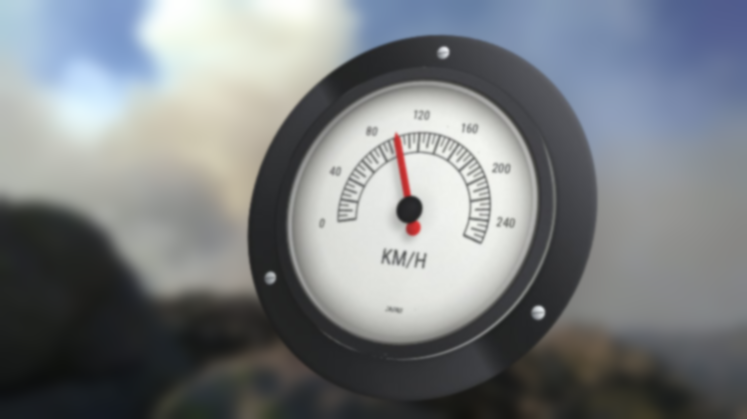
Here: 100 (km/h)
